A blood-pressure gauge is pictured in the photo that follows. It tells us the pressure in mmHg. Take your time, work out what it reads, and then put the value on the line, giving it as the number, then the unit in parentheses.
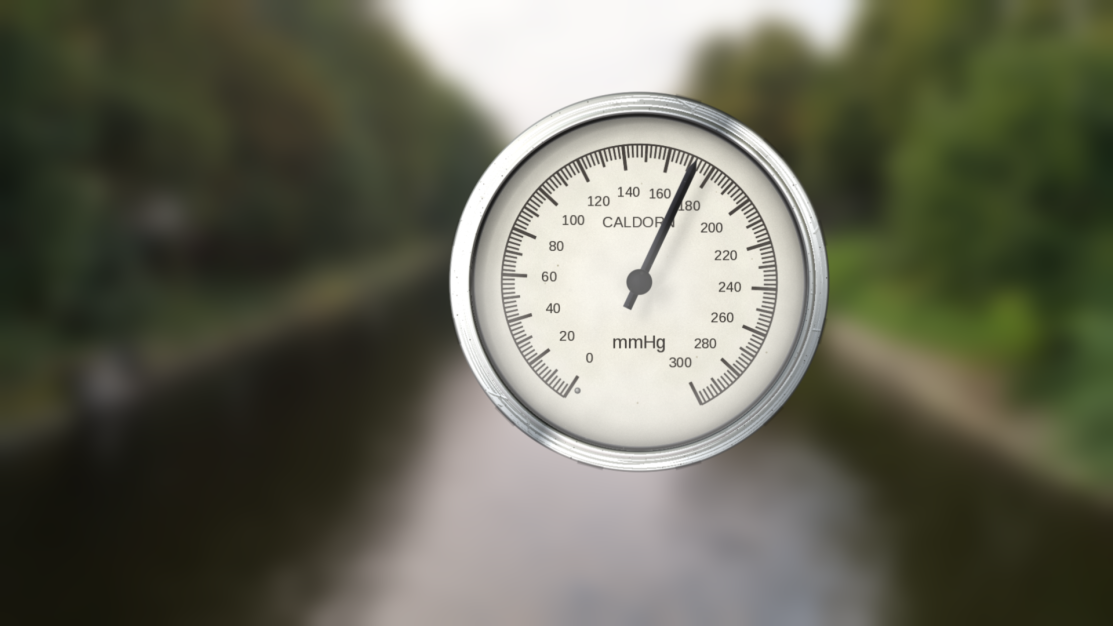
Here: 172 (mmHg)
